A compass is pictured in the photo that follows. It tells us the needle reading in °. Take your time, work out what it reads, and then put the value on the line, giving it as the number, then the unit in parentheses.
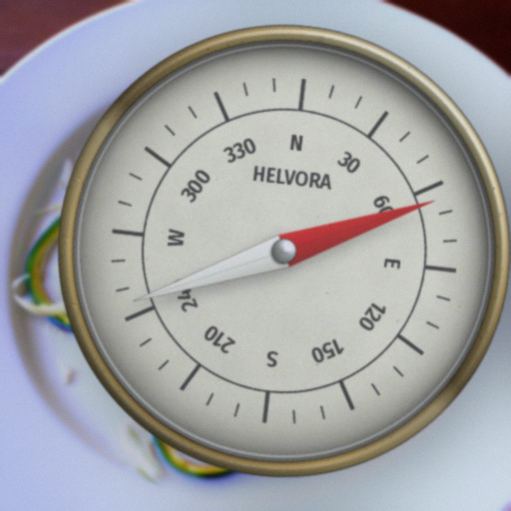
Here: 65 (°)
